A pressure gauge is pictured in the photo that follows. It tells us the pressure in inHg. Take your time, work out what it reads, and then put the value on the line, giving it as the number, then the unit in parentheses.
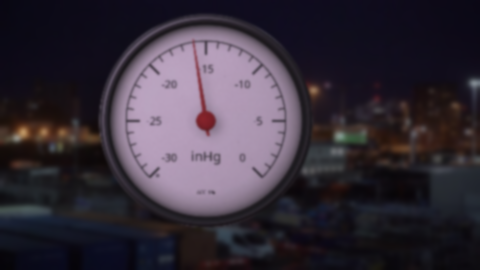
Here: -16 (inHg)
